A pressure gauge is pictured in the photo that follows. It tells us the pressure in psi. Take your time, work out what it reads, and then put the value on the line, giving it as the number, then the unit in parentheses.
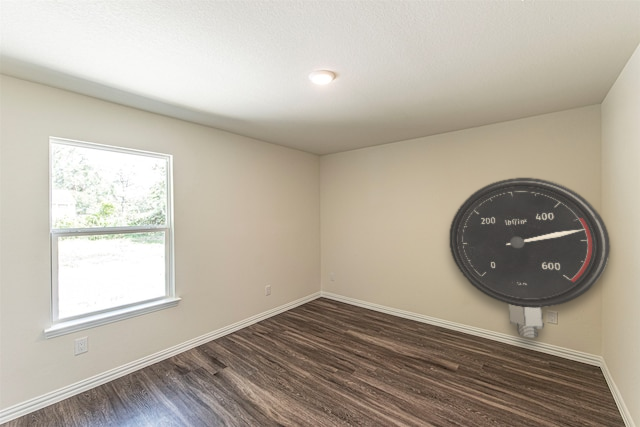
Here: 475 (psi)
